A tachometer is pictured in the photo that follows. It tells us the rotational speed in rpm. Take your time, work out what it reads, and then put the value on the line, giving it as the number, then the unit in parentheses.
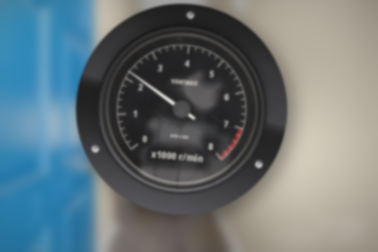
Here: 2200 (rpm)
